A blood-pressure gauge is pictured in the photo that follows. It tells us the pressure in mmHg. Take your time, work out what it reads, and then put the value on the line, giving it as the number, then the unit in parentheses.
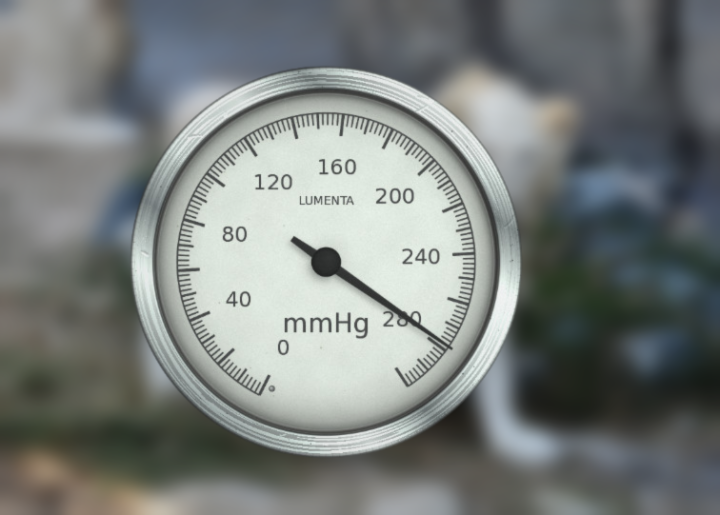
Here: 278 (mmHg)
